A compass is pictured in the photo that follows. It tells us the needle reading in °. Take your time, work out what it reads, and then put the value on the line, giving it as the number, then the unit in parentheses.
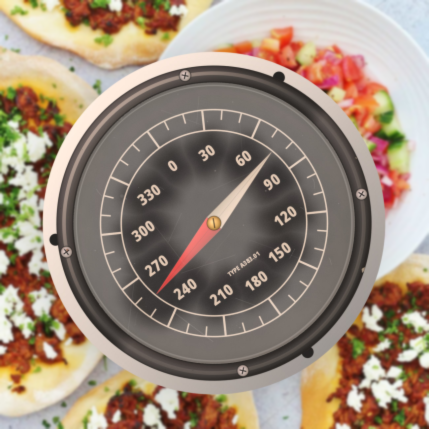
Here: 255 (°)
